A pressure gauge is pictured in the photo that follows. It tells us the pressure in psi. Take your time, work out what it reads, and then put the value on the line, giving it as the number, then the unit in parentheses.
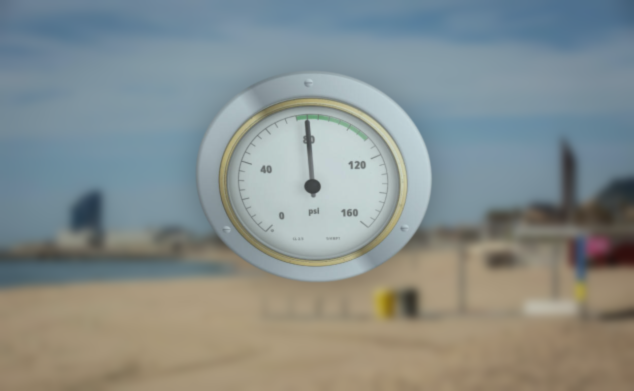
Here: 80 (psi)
